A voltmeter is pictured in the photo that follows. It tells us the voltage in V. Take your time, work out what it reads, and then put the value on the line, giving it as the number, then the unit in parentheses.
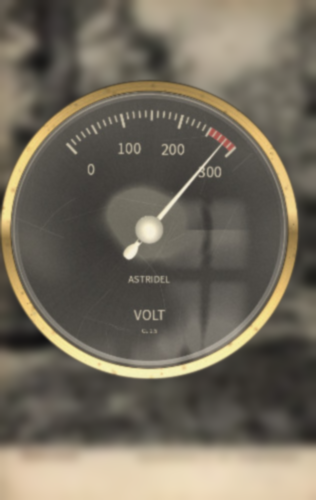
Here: 280 (V)
